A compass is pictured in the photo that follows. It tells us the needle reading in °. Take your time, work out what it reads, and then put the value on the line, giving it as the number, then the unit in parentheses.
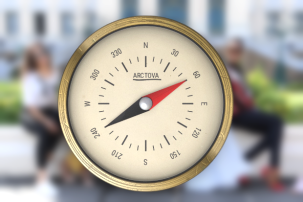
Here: 60 (°)
